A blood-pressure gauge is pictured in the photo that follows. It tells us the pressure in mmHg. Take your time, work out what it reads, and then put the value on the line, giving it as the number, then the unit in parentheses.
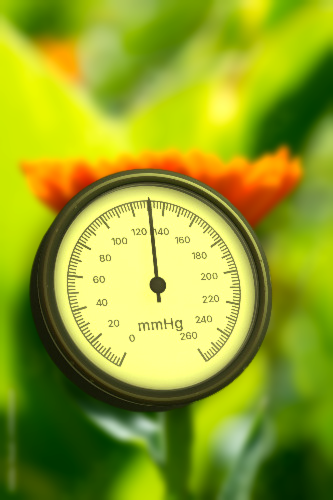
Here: 130 (mmHg)
